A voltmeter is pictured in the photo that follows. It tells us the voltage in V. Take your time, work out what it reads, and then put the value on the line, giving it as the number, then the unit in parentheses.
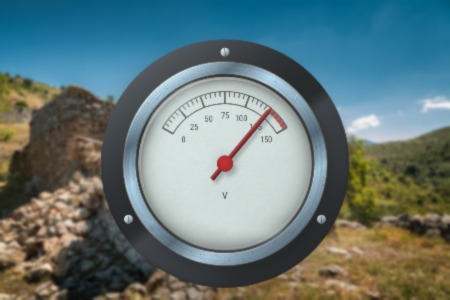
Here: 125 (V)
